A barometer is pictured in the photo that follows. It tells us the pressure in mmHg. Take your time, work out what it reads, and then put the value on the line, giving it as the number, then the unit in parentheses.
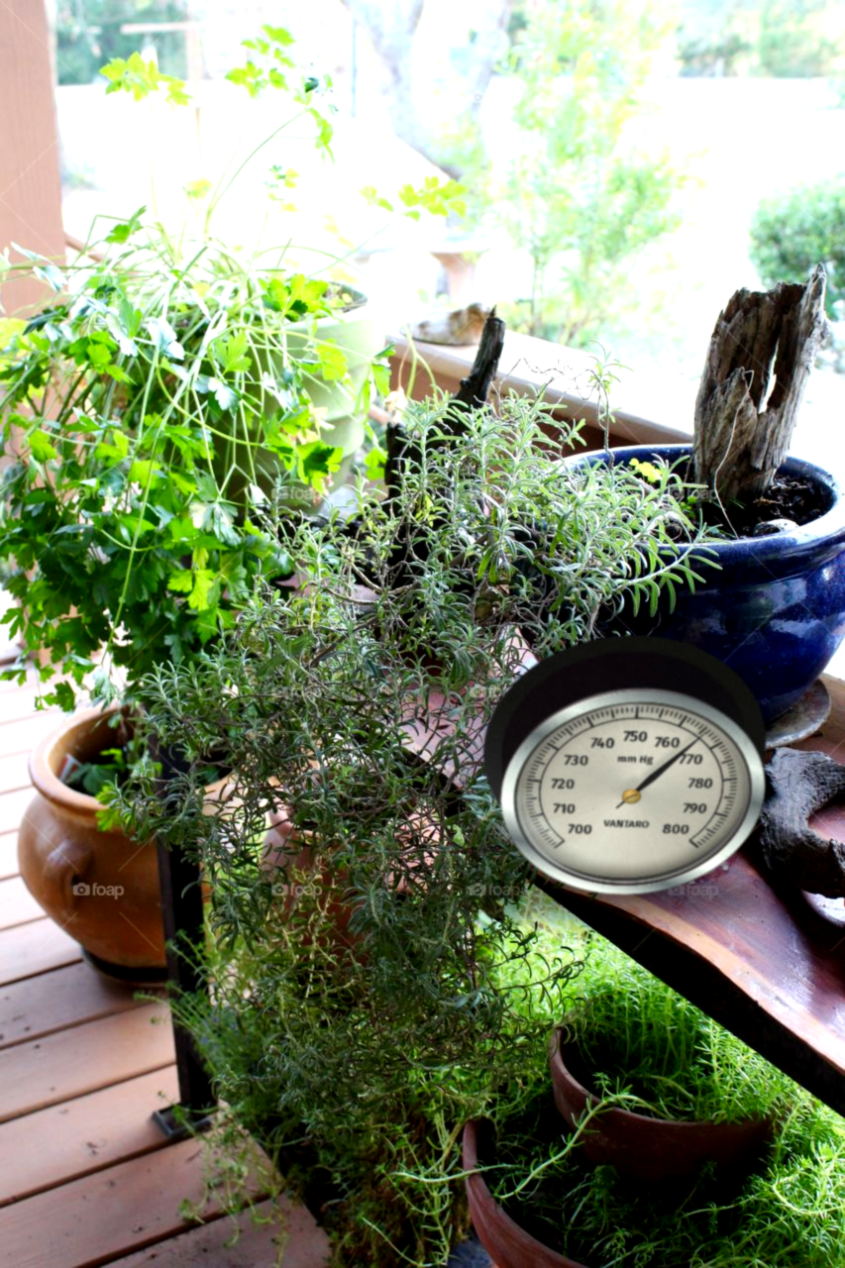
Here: 765 (mmHg)
